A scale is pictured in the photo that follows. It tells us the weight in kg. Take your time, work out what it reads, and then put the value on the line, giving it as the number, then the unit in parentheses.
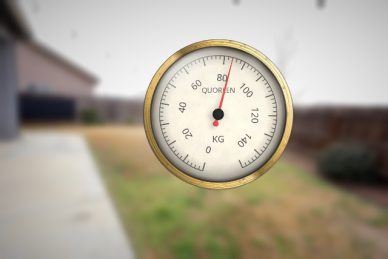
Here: 84 (kg)
